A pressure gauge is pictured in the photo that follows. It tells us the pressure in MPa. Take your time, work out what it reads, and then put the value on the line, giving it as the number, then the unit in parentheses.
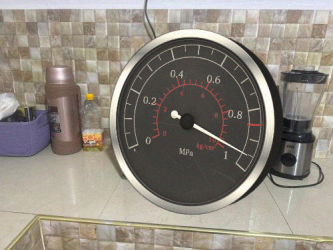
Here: 0.95 (MPa)
